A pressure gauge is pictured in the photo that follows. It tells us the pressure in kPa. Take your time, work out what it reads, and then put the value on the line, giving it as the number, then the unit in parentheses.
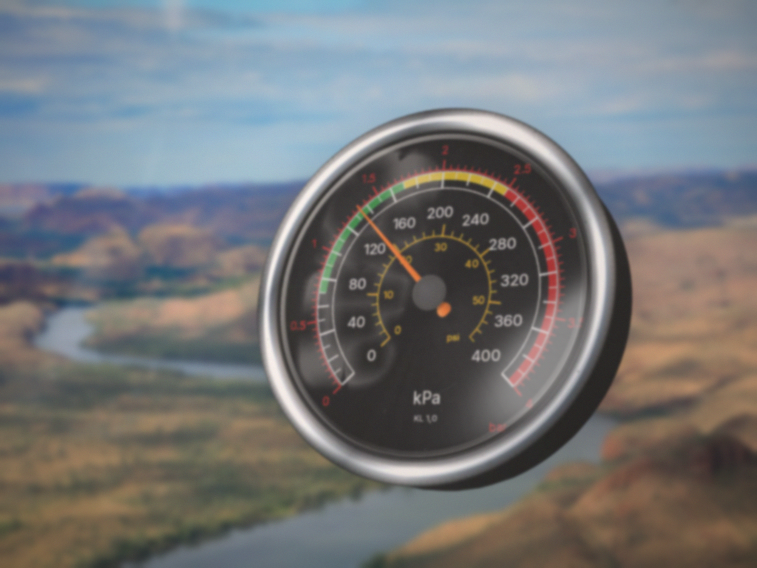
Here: 135 (kPa)
